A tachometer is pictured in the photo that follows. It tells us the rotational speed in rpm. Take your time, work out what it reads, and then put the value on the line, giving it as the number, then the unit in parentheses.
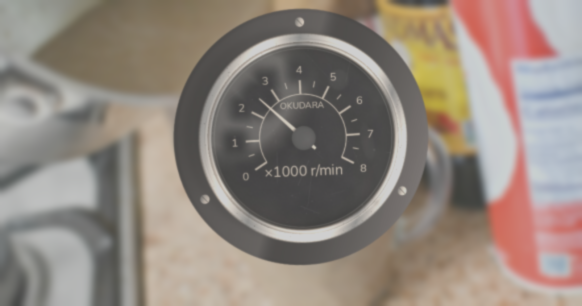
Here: 2500 (rpm)
